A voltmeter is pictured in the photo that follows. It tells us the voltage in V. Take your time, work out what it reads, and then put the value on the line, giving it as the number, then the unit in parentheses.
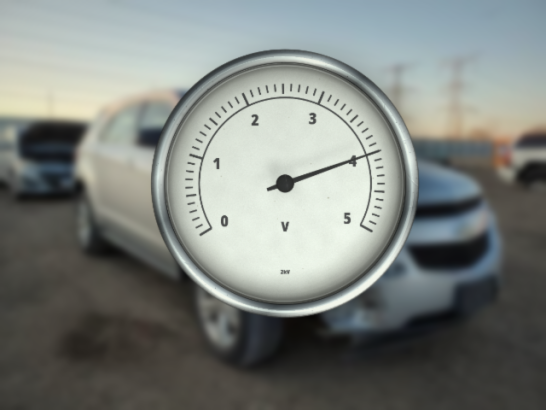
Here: 4 (V)
